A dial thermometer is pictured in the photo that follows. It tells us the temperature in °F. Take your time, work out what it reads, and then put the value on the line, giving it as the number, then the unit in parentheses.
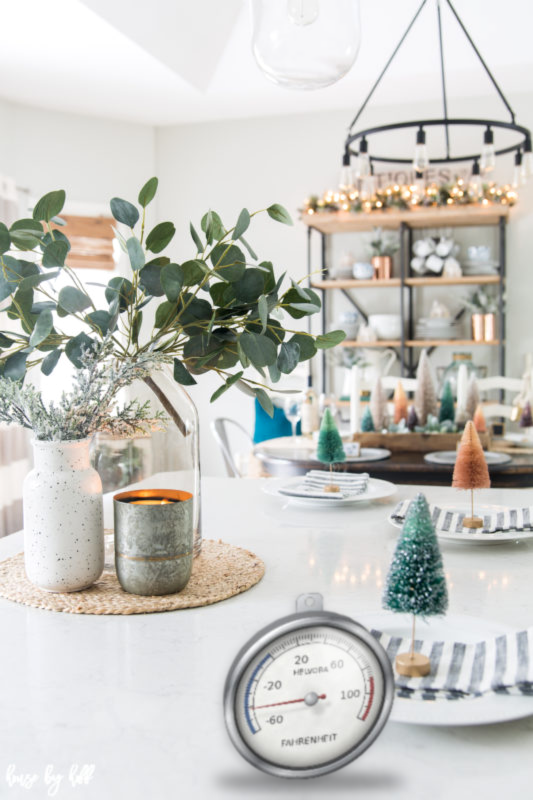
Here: -40 (°F)
